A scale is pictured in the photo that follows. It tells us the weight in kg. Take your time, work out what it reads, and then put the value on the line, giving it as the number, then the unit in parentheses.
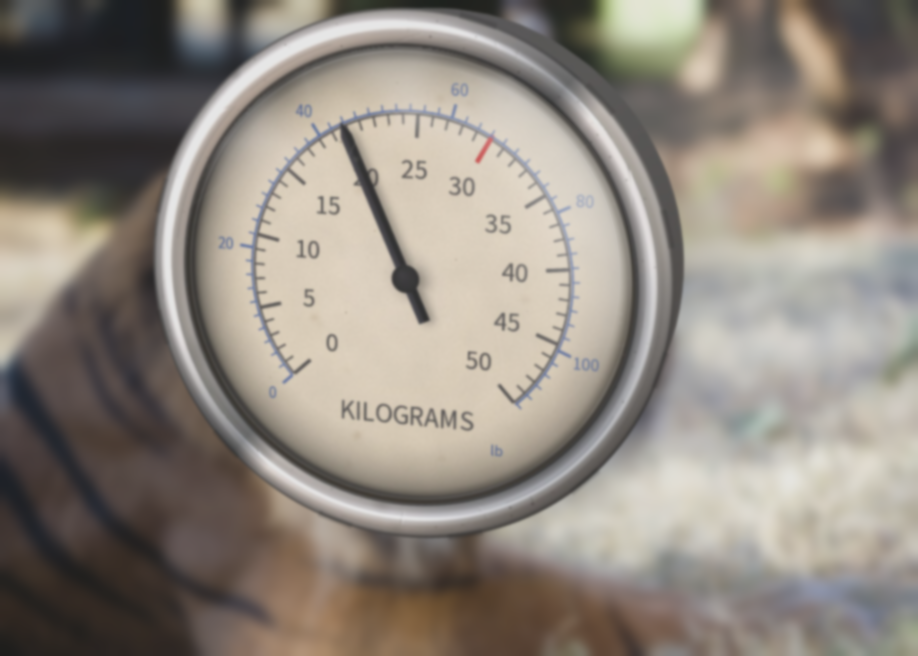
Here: 20 (kg)
